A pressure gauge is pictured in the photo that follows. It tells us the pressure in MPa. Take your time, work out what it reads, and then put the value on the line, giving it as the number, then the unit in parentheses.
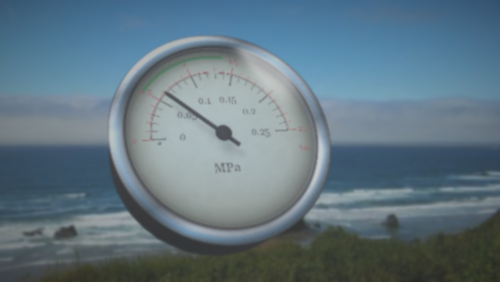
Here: 0.06 (MPa)
